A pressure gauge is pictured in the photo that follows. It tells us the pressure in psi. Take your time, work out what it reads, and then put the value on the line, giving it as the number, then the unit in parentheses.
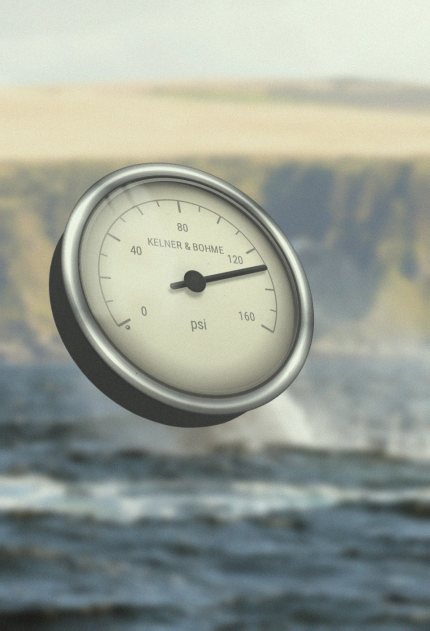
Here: 130 (psi)
